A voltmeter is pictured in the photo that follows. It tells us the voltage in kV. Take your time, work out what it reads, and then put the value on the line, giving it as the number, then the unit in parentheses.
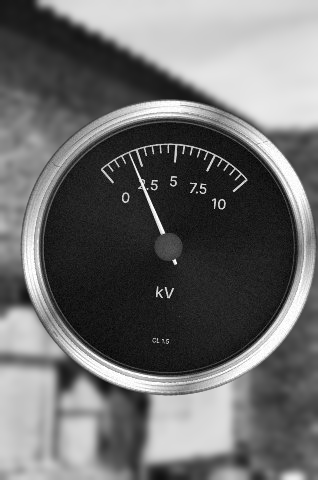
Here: 2 (kV)
